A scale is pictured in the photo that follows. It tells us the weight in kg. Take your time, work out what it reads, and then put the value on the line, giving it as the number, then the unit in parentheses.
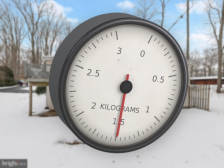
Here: 1.5 (kg)
